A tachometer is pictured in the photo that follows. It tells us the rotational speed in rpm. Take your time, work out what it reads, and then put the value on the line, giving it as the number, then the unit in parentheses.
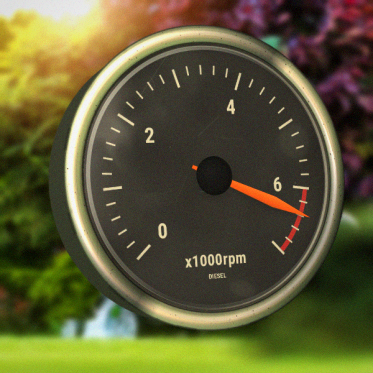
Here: 6400 (rpm)
